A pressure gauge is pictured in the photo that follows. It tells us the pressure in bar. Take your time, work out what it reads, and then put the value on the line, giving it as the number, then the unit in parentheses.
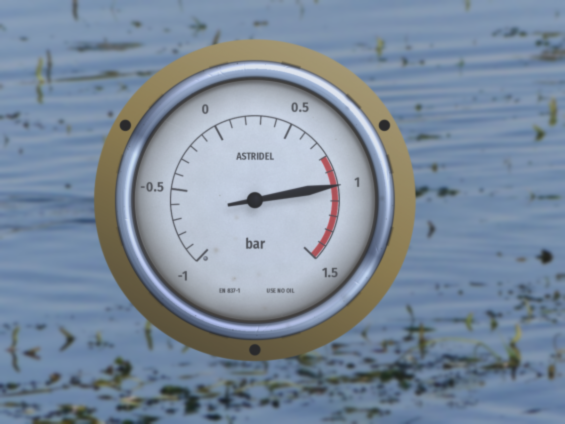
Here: 1 (bar)
